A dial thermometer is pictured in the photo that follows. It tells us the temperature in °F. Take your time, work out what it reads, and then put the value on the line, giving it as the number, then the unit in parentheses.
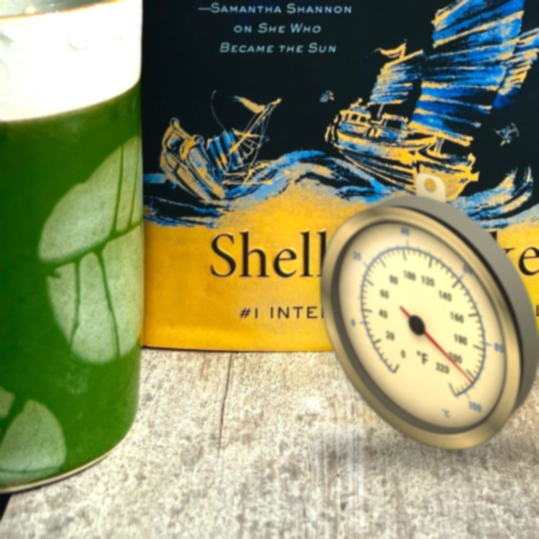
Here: 200 (°F)
